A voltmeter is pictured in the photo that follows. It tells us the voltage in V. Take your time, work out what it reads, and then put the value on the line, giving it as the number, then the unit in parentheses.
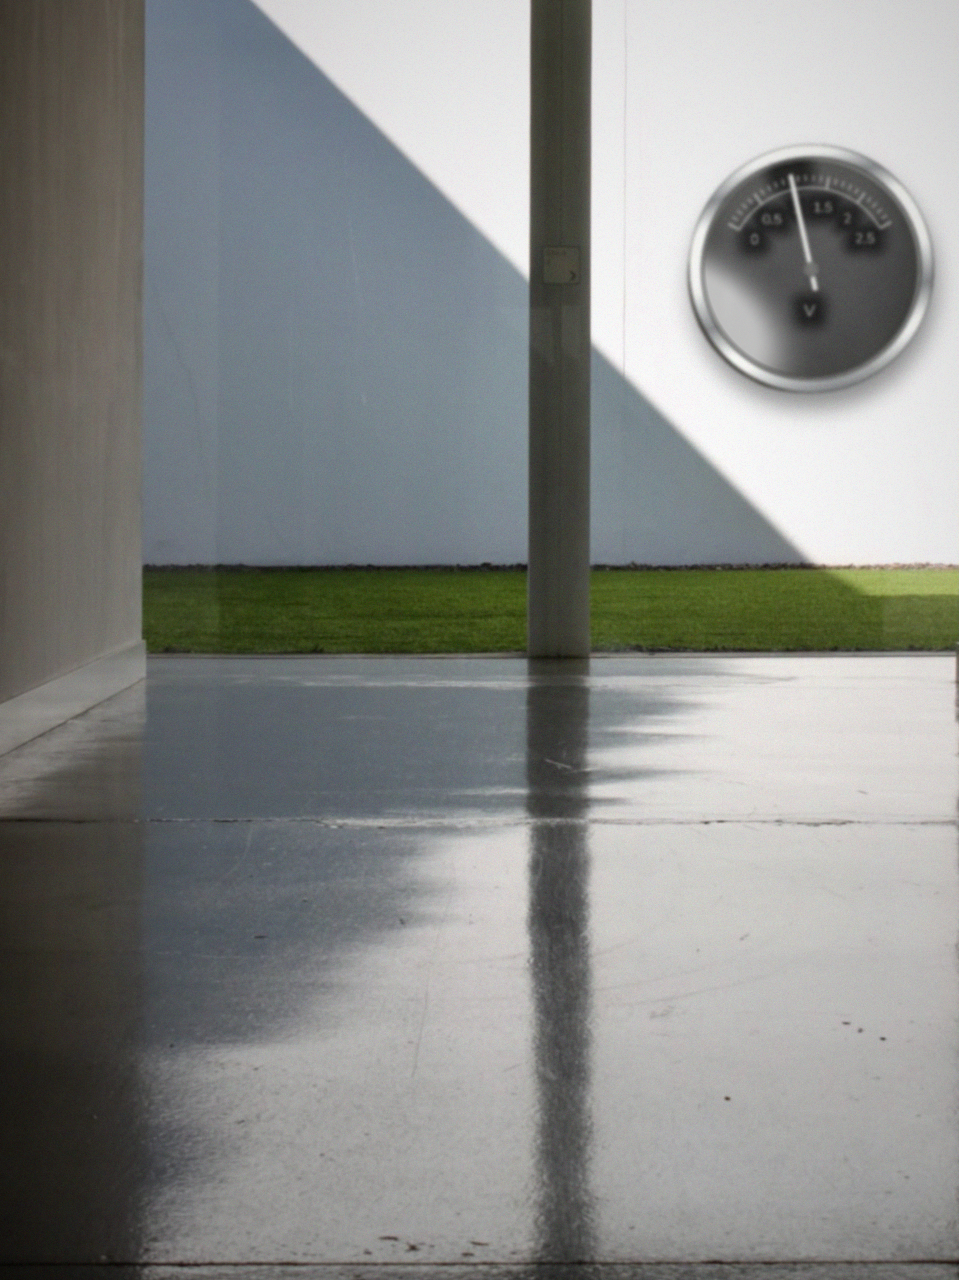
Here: 1 (V)
